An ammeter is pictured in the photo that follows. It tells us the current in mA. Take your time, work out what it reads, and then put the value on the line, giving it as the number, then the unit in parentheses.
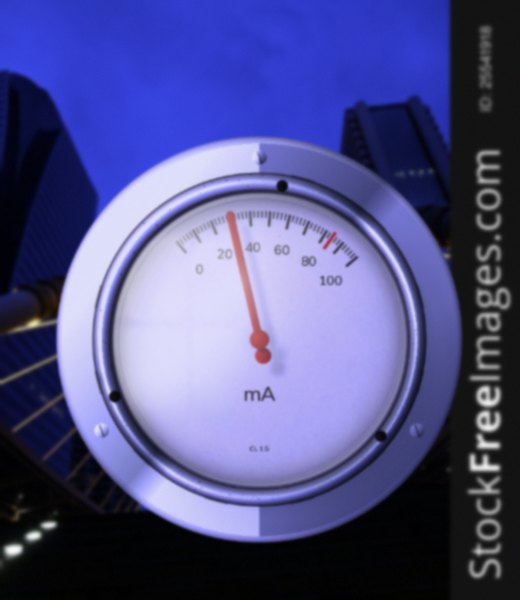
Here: 30 (mA)
